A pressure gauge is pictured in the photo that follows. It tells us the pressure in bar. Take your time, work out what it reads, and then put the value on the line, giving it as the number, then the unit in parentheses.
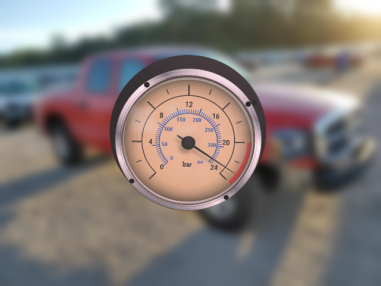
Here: 23 (bar)
